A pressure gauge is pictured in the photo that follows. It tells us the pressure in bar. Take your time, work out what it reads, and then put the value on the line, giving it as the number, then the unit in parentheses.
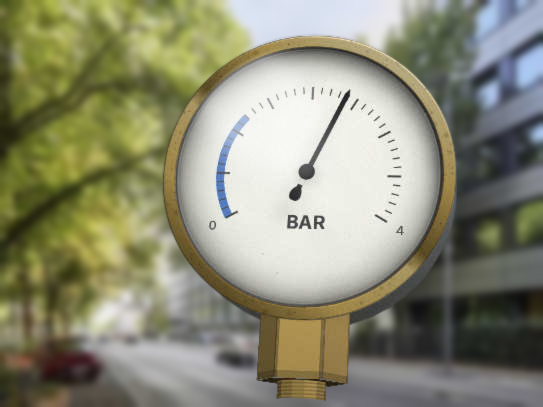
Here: 2.4 (bar)
